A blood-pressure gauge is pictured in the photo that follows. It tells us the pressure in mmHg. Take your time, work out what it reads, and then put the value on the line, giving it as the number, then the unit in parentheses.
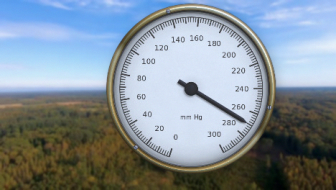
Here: 270 (mmHg)
